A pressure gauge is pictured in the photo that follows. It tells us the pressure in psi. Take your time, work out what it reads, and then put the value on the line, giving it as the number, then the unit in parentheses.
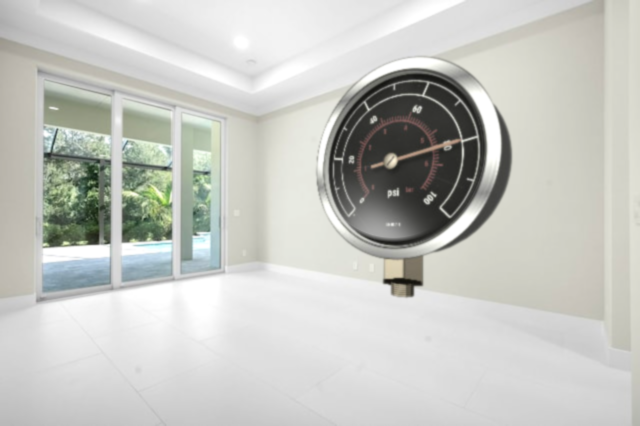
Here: 80 (psi)
